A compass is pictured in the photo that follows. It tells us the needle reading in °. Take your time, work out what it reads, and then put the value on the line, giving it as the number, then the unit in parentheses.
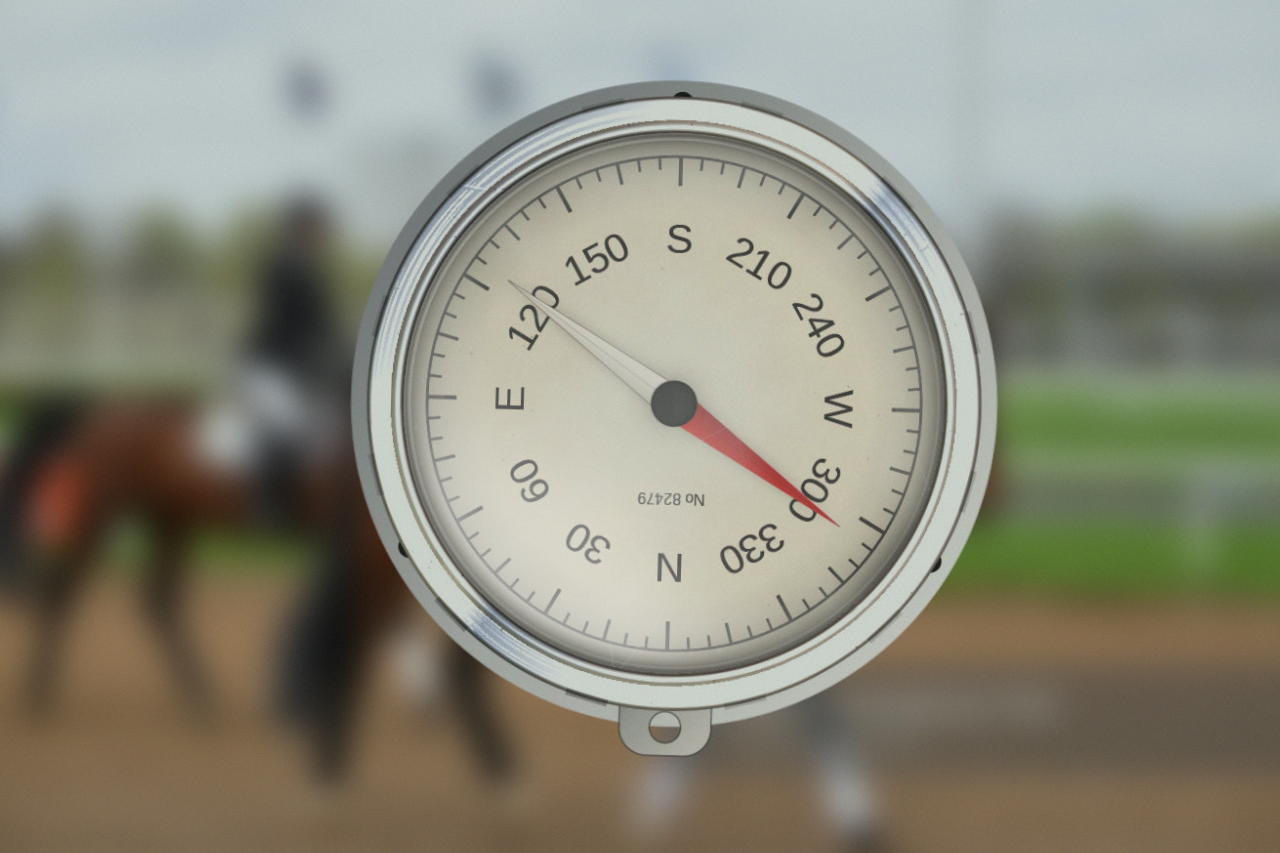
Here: 305 (°)
